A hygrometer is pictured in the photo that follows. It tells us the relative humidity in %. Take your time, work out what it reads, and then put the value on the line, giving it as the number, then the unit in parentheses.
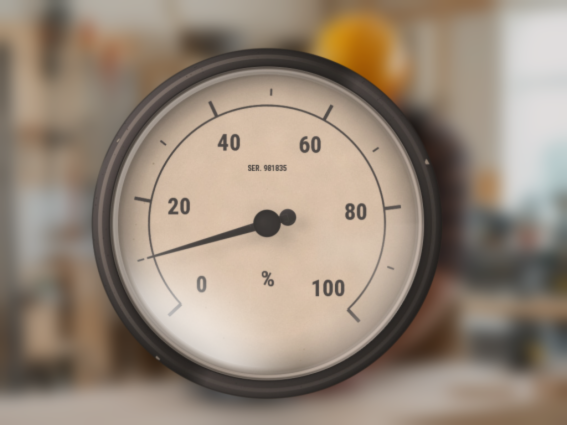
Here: 10 (%)
